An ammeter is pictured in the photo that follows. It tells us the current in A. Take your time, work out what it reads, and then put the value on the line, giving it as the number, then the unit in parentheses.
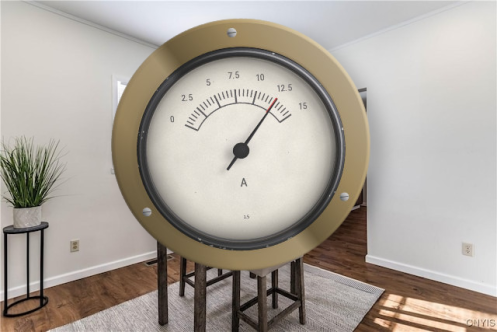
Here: 12.5 (A)
